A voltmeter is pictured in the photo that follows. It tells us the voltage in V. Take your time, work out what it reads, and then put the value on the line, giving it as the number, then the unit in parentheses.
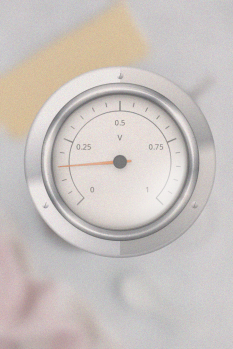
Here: 0.15 (V)
